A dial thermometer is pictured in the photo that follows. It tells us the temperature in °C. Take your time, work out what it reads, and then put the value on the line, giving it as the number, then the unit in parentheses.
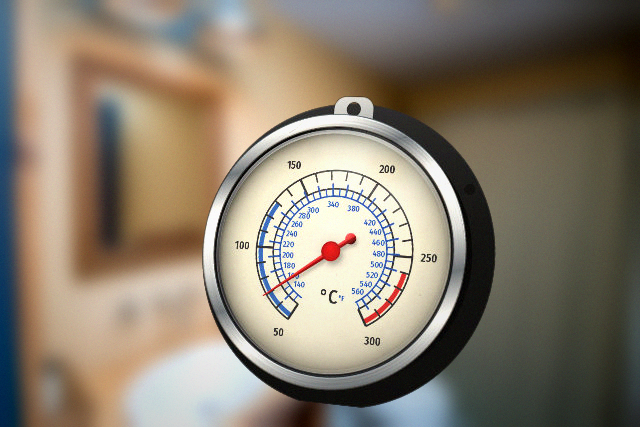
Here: 70 (°C)
